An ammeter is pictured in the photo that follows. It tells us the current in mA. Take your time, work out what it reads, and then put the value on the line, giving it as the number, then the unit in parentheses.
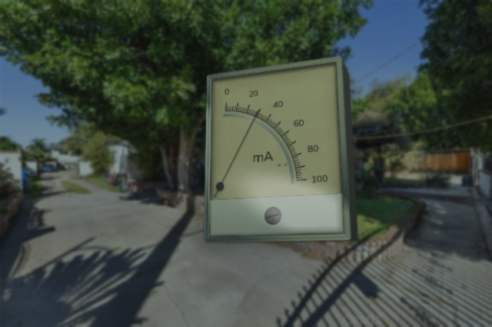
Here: 30 (mA)
